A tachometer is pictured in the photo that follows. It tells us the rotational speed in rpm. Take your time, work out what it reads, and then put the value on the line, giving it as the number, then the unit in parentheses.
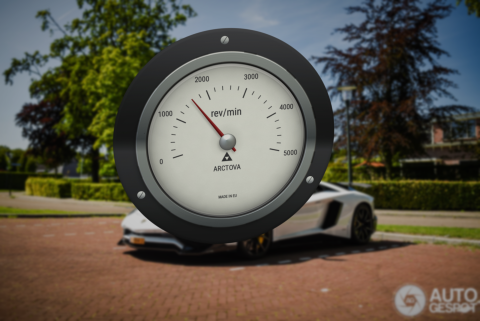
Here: 1600 (rpm)
